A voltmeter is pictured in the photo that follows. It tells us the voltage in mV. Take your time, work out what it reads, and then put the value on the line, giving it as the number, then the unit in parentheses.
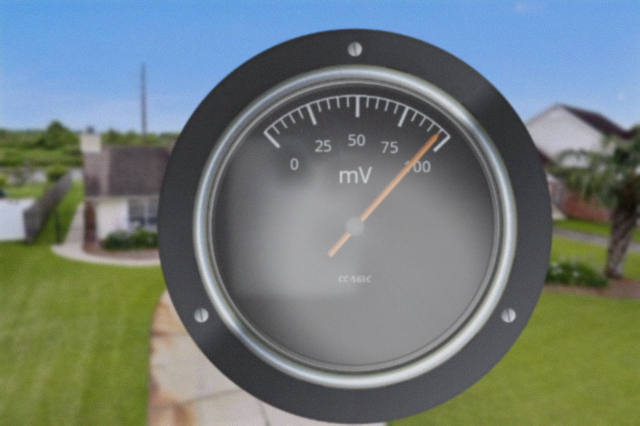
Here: 95 (mV)
